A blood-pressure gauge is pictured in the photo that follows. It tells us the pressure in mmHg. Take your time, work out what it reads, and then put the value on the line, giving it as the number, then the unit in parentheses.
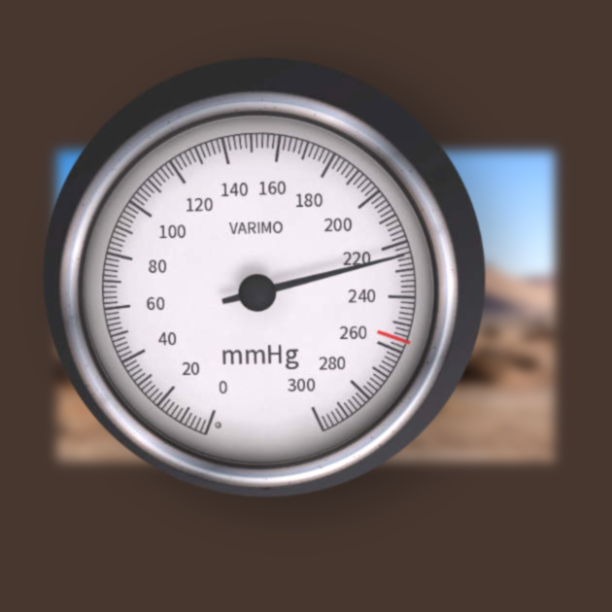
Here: 224 (mmHg)
